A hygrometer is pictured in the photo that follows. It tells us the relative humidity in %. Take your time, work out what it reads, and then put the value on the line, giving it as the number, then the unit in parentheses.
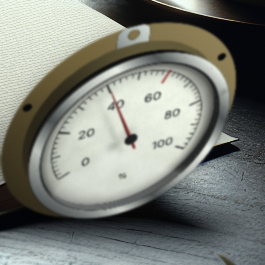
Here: 40 (%)
